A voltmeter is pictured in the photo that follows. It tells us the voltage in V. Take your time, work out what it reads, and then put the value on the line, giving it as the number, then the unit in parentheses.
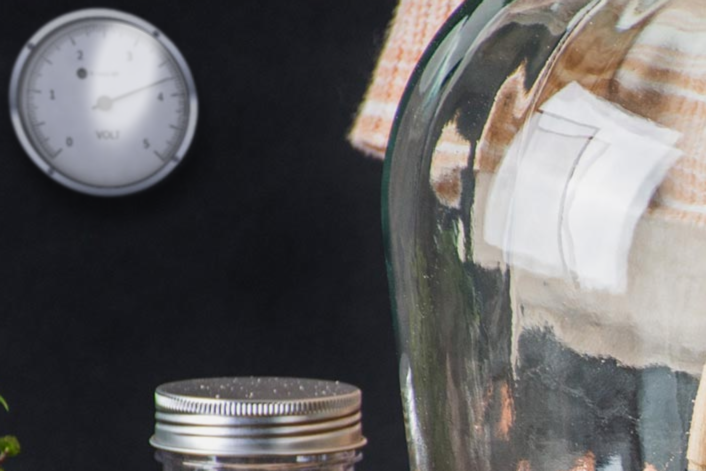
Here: 3.75 (V)
